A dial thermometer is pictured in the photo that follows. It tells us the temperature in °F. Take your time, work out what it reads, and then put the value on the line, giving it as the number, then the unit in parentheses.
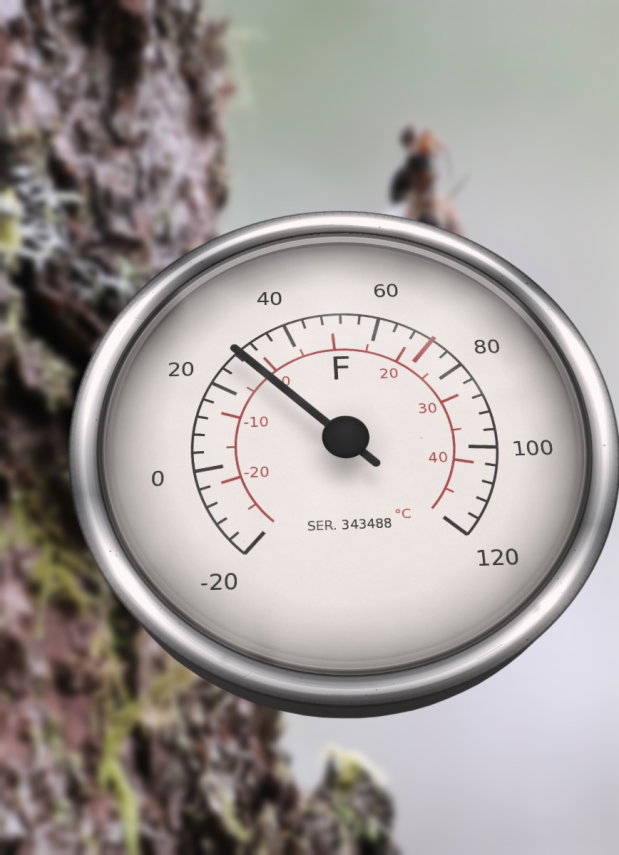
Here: 28 (°F)
